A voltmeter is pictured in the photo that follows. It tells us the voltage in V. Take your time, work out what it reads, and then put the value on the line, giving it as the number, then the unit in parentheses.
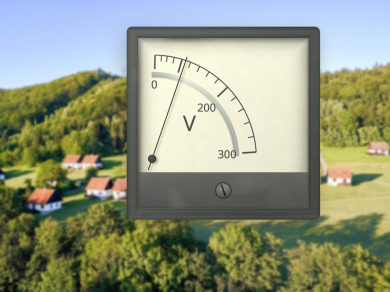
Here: 110 (V)
